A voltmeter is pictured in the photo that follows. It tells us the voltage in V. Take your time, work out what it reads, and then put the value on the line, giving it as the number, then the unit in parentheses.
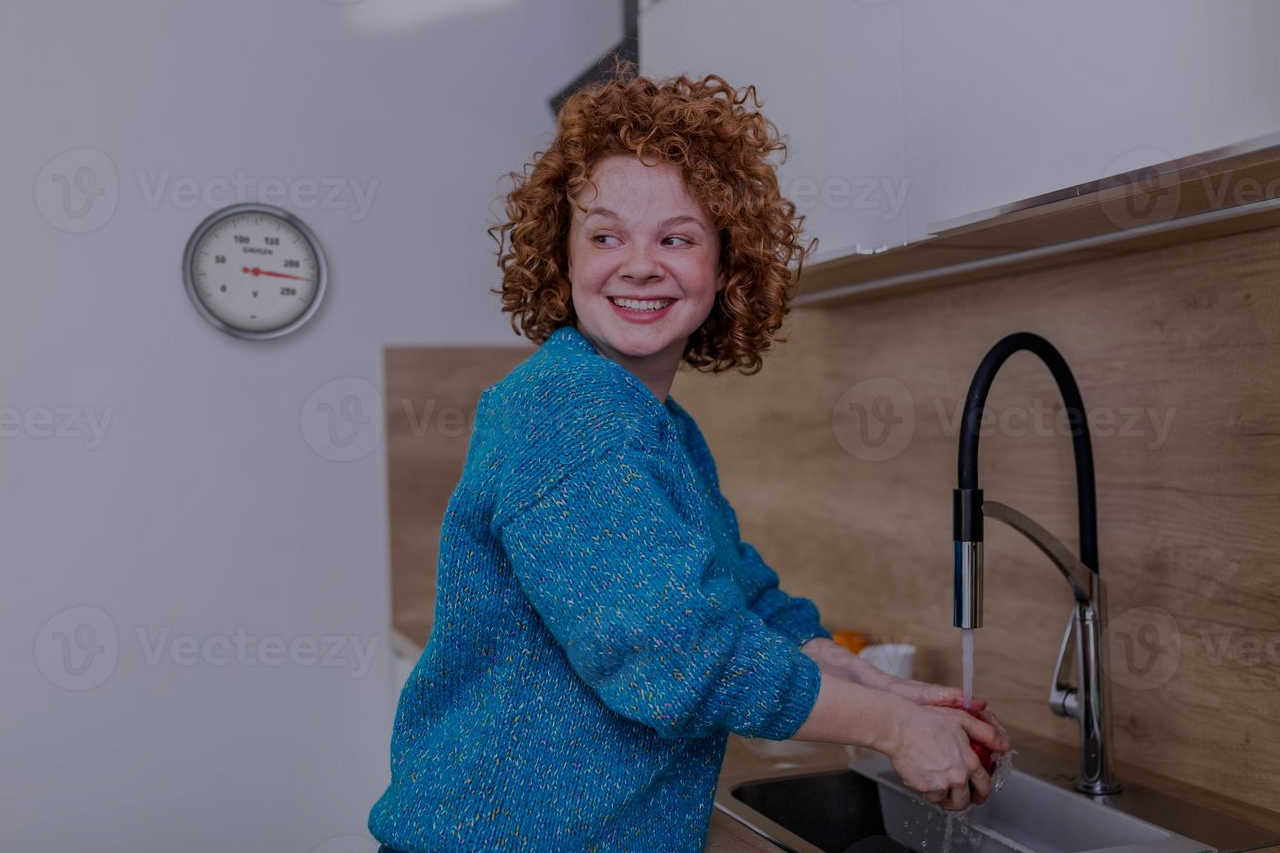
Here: 225 (V)
